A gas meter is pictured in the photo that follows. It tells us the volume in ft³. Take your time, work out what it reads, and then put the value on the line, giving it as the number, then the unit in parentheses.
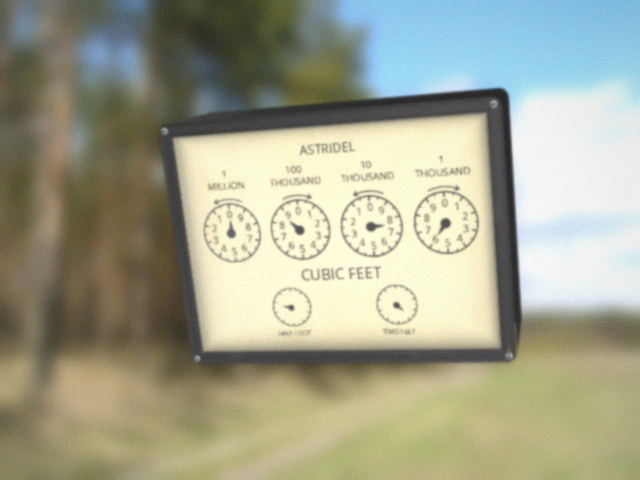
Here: 987600 (ft³)
